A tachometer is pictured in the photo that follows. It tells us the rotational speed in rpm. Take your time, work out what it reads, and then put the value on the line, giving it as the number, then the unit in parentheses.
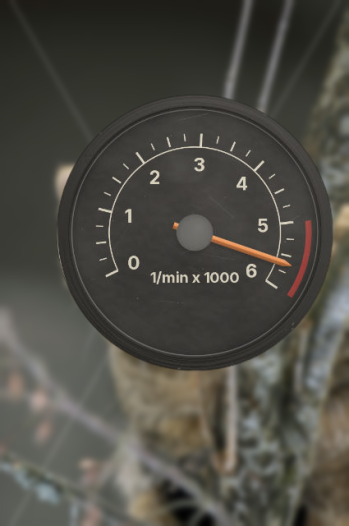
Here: 5625 (rpm)
